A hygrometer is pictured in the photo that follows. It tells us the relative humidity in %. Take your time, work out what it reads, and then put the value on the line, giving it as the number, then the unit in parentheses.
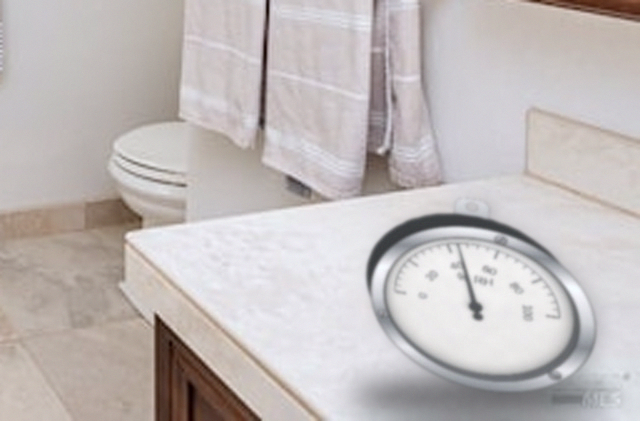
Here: 44 (%)
